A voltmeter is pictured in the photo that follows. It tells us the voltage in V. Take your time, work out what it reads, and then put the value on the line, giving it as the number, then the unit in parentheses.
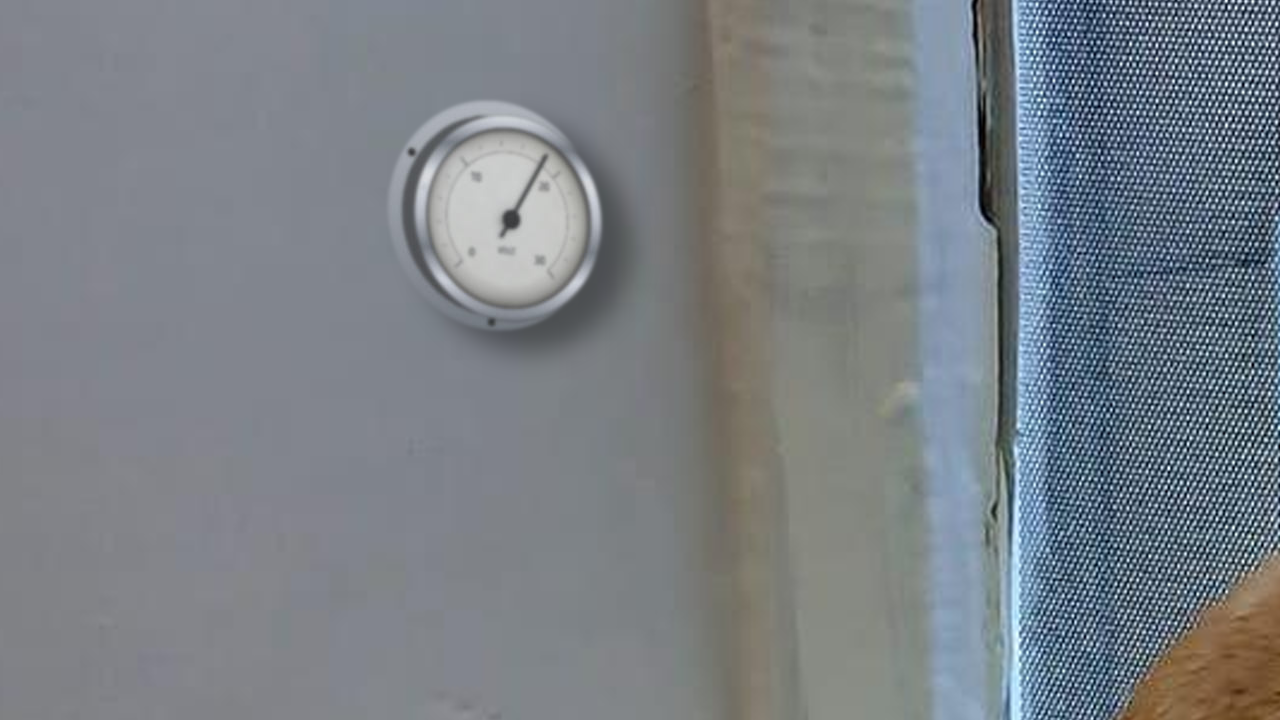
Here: 18 (V)
